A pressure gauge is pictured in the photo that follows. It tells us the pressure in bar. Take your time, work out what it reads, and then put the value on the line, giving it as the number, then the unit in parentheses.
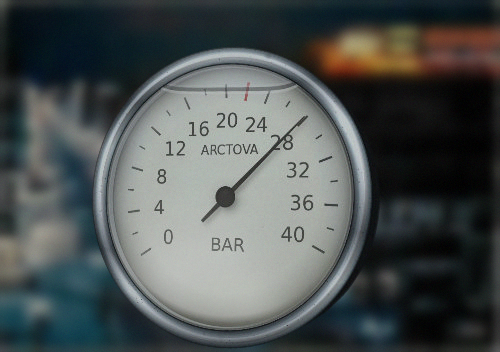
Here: 28 (bar)
